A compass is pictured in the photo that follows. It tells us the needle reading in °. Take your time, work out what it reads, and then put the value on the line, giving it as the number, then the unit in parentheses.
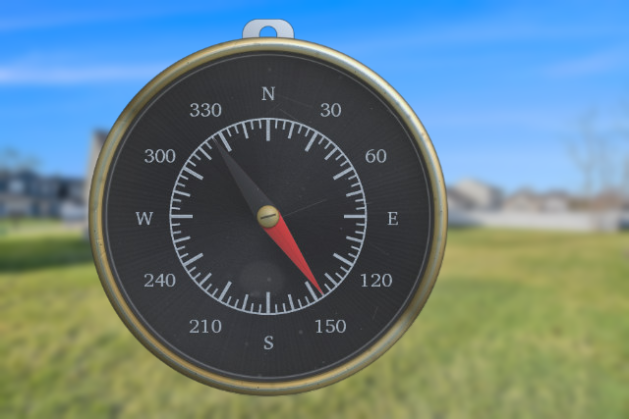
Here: 145 (°)
